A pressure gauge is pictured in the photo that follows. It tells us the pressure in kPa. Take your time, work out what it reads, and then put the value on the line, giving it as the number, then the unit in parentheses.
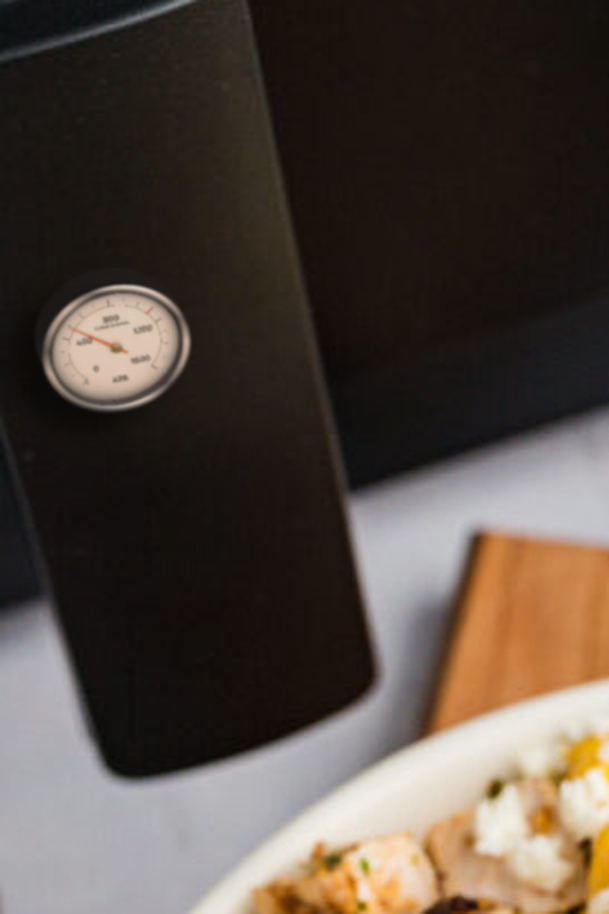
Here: 500 (kPa)
